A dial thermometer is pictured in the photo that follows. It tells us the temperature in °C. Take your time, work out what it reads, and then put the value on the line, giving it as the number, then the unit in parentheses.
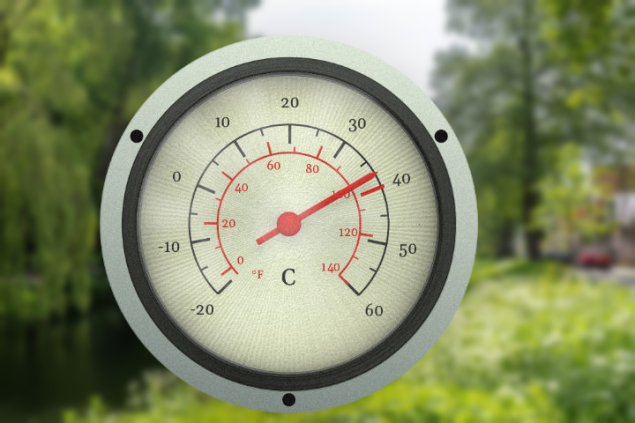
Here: 37.5 (°C)
